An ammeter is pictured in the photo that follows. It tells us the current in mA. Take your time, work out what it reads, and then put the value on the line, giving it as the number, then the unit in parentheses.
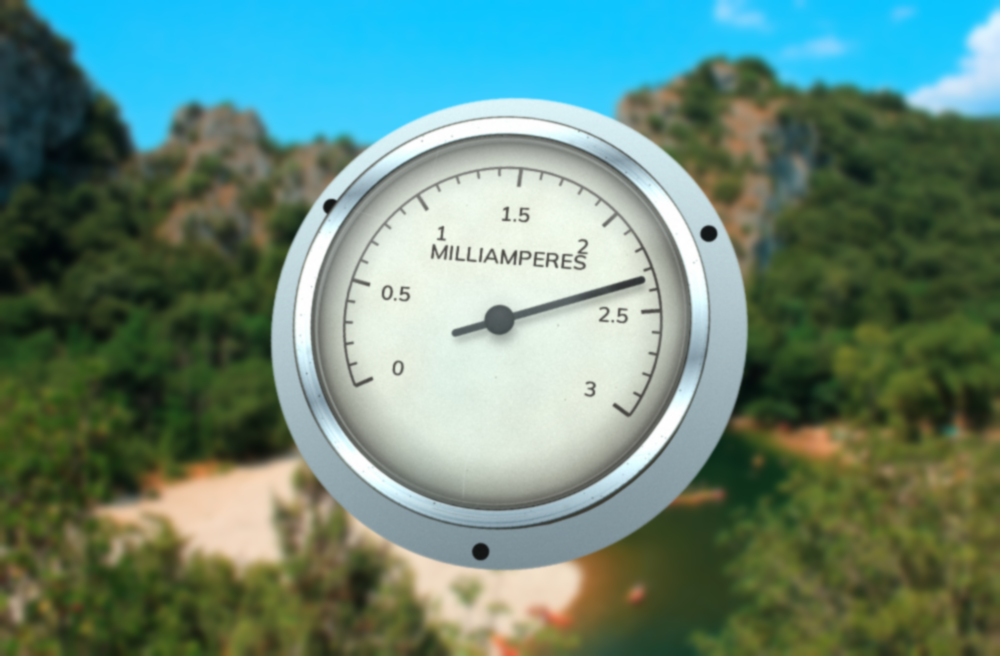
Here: 2.35 (mA)
